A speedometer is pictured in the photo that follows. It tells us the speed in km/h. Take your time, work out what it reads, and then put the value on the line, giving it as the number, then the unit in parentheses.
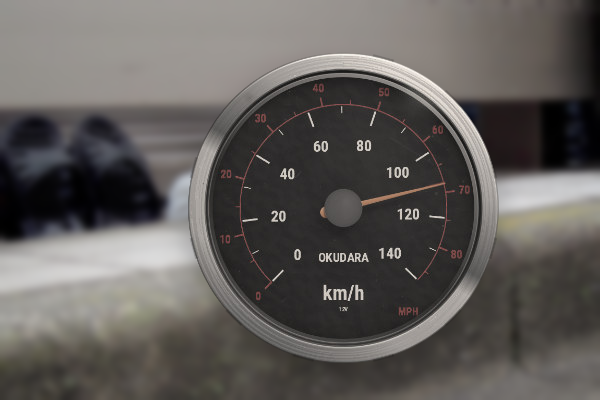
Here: 110 (km/h)
